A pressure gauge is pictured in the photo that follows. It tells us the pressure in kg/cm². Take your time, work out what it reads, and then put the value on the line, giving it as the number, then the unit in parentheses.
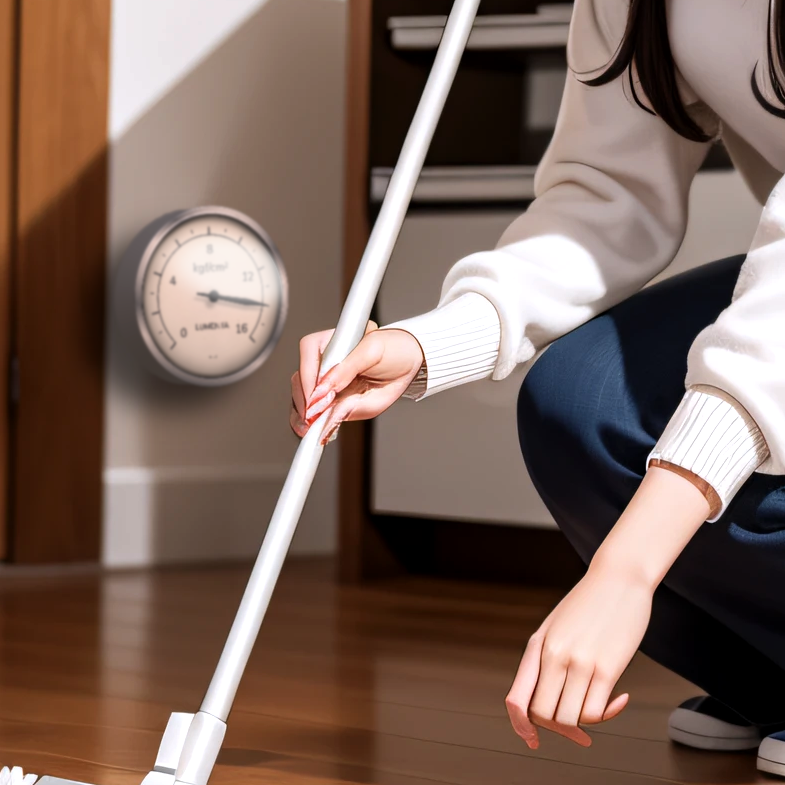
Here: 14 (kg/cm²)
